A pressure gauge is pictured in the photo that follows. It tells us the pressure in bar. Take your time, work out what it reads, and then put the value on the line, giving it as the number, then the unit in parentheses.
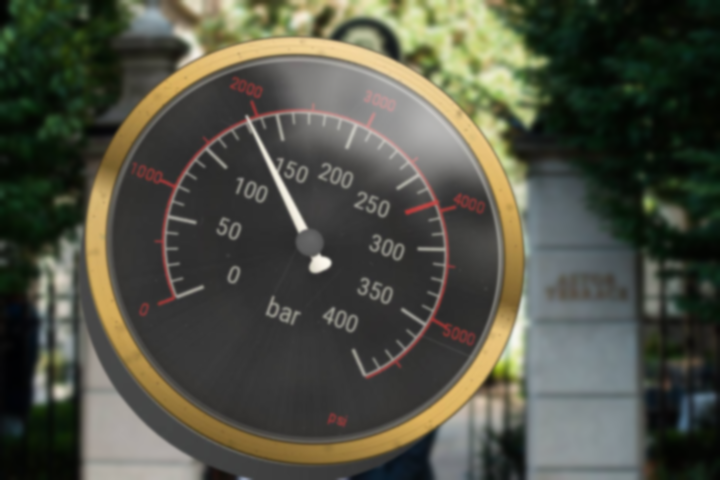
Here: 130 (bar)
